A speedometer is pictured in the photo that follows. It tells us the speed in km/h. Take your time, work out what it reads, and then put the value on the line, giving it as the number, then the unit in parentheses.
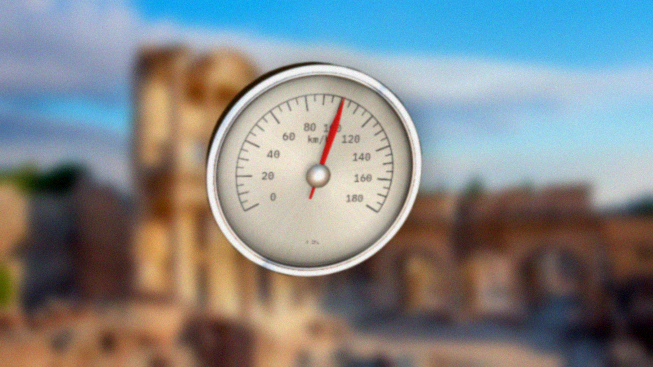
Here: 100 (km/h)
